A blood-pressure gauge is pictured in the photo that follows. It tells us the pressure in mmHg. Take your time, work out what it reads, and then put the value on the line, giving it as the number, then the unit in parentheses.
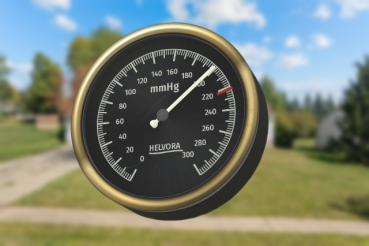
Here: 200 (mmHg)
